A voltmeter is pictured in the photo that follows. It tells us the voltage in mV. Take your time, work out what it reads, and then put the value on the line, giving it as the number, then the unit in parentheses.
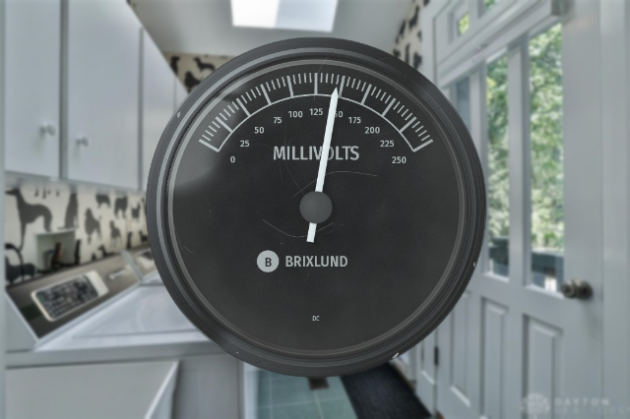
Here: 145 (mV)
